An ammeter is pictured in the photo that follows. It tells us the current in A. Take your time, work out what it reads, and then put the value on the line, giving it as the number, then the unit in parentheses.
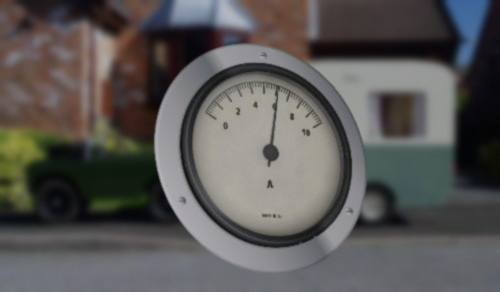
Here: 6 (A)
